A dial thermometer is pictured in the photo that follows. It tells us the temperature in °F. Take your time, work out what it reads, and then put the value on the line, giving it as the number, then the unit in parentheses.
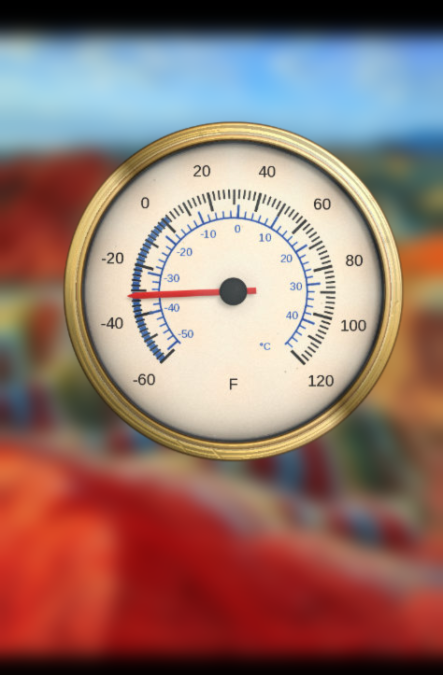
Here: -32 (°F)
